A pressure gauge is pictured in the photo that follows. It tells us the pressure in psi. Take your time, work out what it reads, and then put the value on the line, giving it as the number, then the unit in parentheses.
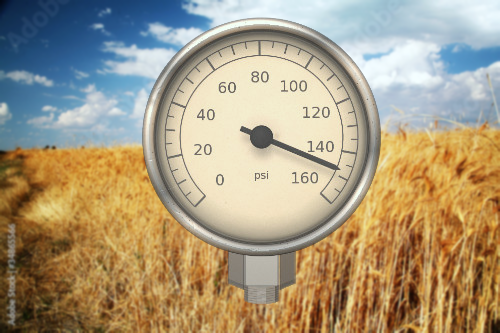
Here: 147.5 (psi)
